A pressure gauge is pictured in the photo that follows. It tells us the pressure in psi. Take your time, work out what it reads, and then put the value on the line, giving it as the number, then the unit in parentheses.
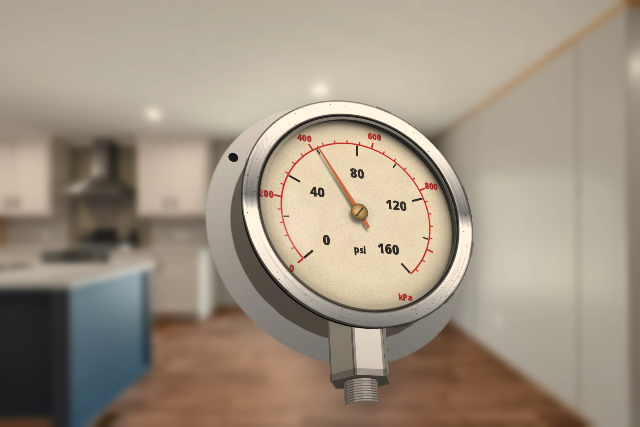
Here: 60 (psi)
